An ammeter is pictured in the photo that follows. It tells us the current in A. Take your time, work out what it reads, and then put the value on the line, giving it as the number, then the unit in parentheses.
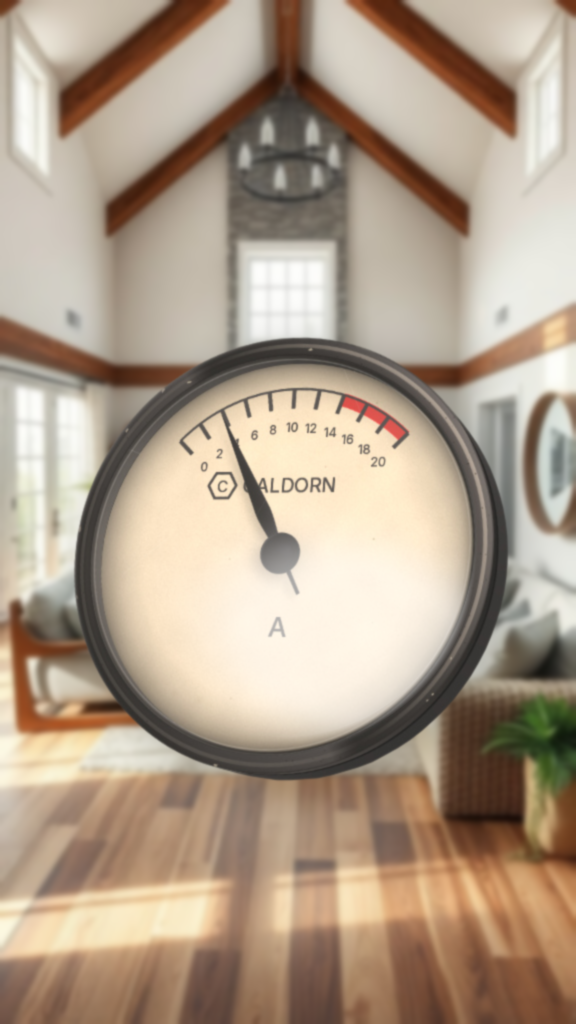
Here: 4 (A)
